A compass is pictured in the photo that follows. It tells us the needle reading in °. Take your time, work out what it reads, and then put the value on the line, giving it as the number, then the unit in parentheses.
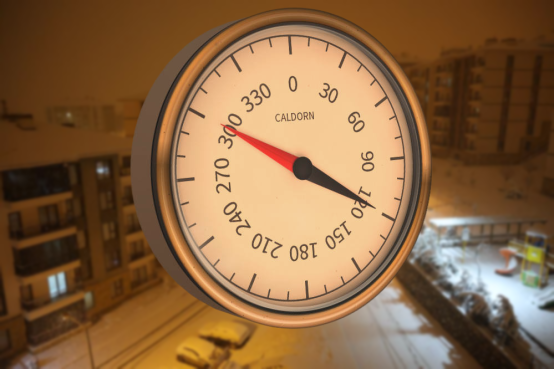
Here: 300 (°)
